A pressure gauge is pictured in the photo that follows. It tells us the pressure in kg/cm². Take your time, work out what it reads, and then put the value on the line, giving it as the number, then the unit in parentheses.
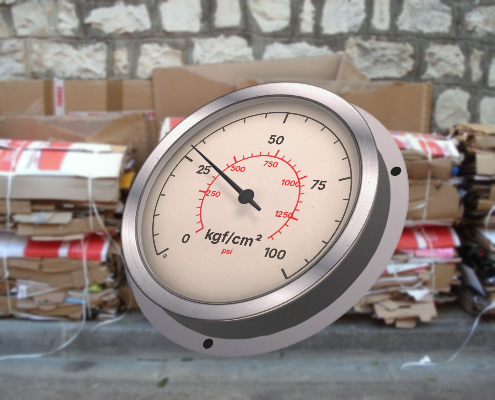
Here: 27.5 (kg/cm²)
